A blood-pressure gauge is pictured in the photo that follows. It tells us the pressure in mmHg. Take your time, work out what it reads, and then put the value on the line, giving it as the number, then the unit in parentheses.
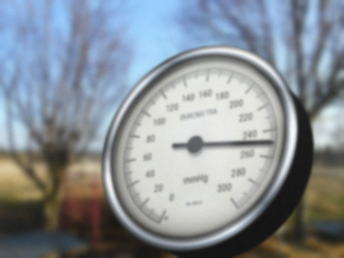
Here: 250 (mmHg)
